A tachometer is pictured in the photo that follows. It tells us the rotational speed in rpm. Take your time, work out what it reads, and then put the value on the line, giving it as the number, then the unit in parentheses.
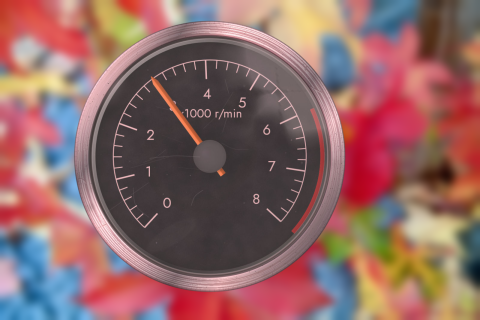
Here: 3000 (rpm)
